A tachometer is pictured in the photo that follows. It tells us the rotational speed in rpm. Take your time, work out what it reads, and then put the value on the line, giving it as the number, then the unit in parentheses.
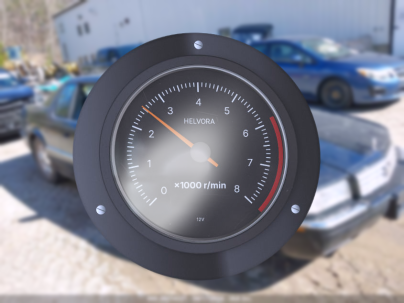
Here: 2500 (rpm)
